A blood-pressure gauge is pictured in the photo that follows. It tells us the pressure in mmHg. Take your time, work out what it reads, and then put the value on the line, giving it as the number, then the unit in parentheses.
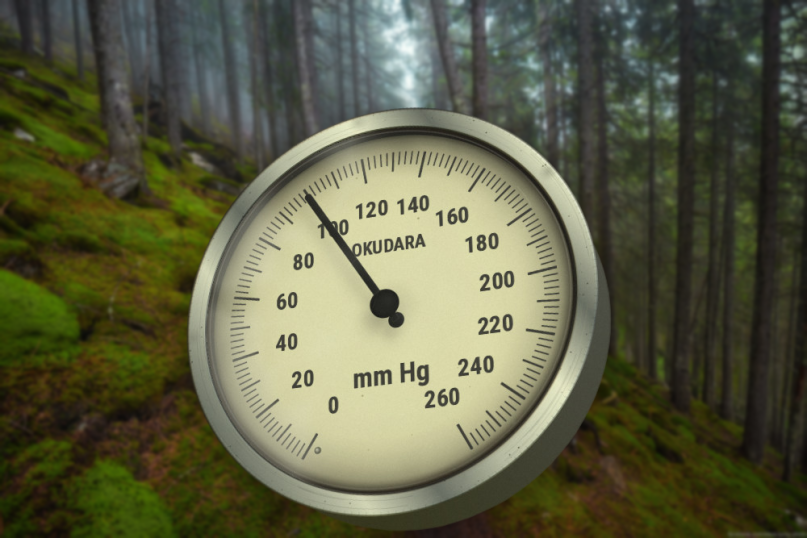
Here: 100 (mmHg)
